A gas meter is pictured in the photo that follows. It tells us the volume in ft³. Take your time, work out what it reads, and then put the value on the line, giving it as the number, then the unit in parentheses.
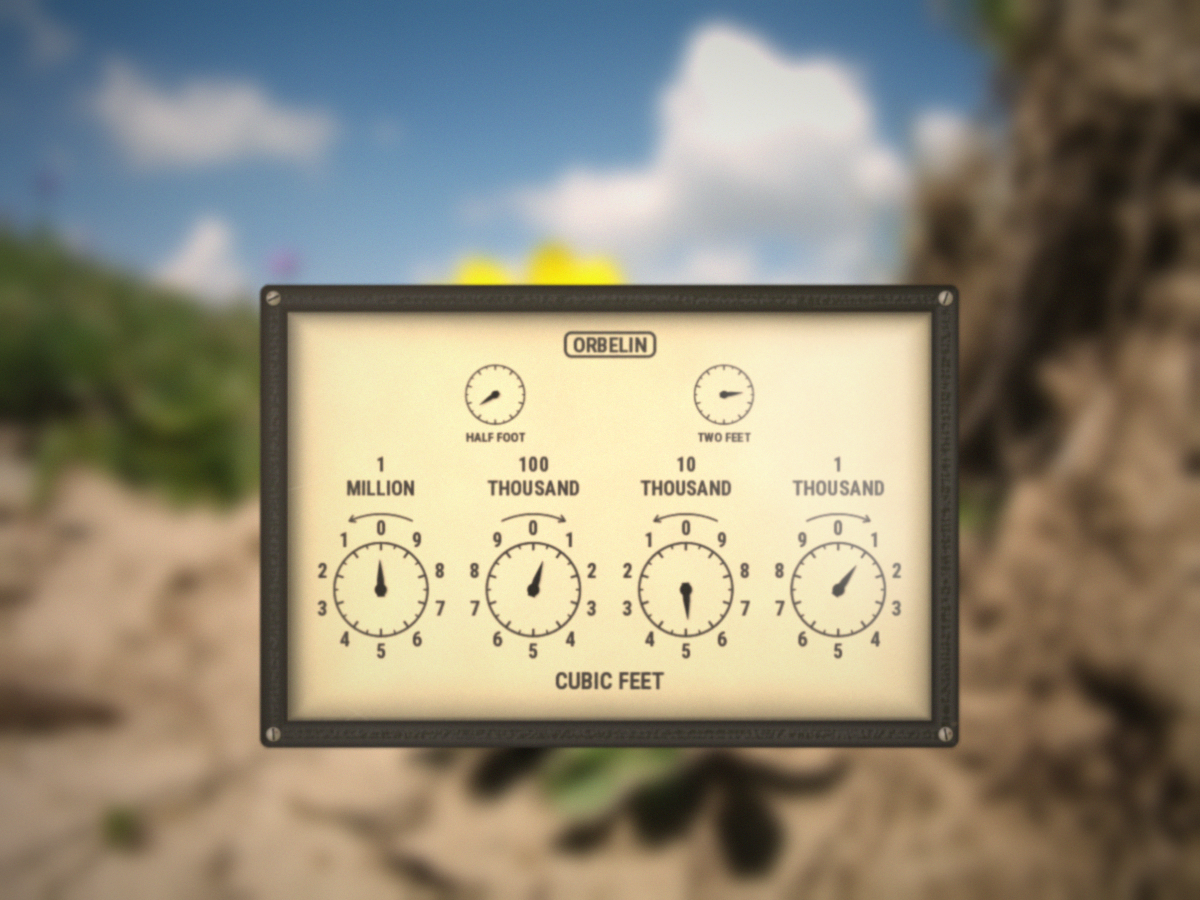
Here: 5100 (ft³)
